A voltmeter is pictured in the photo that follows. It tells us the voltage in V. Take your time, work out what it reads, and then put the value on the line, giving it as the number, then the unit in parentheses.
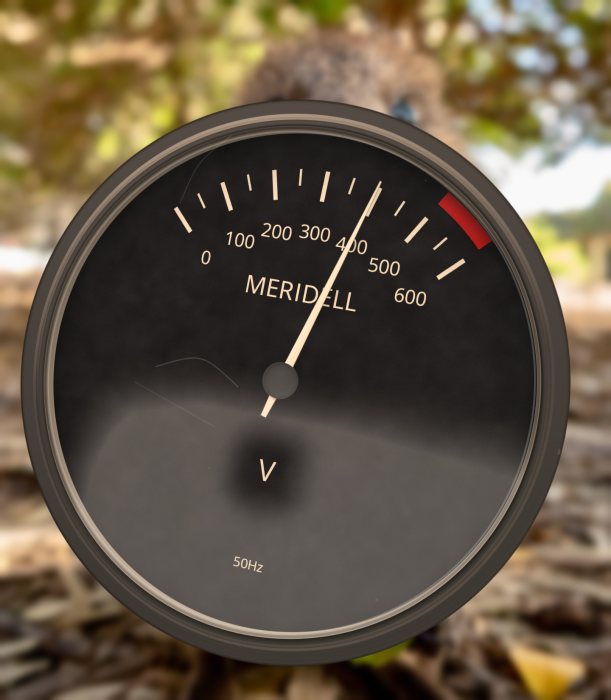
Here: 400 (V)
